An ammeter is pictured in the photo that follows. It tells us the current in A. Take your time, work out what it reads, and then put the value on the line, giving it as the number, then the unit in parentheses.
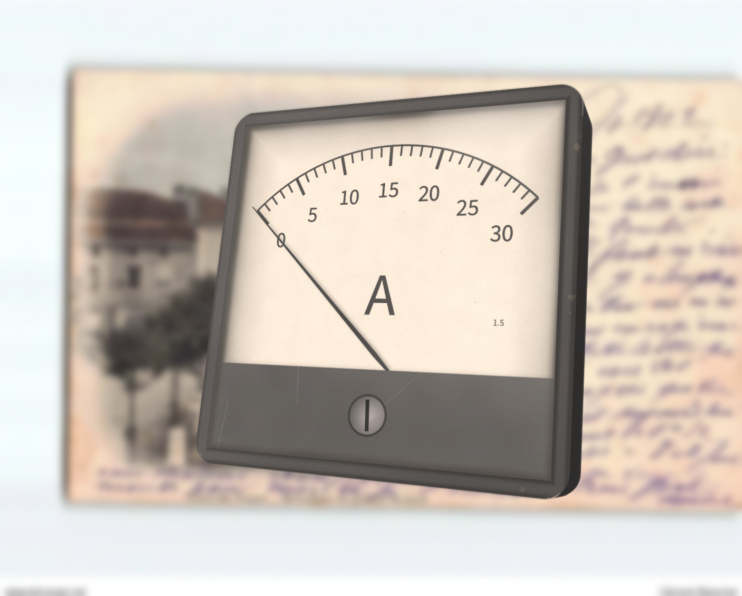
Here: 0 (A)
